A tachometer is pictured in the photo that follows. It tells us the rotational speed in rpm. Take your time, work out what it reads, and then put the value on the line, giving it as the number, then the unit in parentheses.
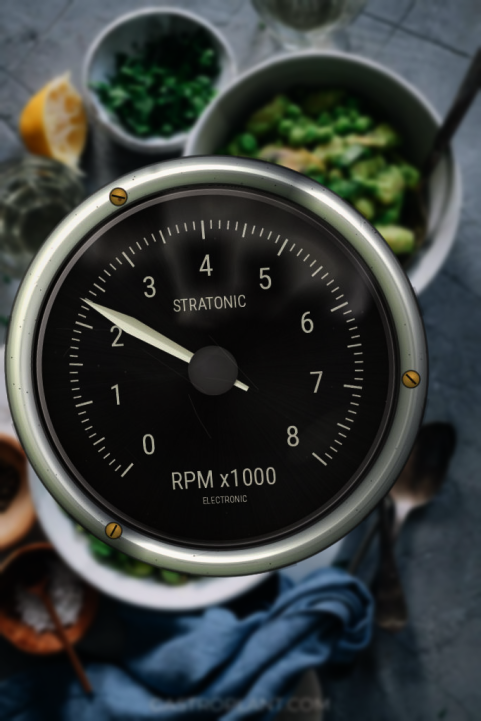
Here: 2300 (rpm)
